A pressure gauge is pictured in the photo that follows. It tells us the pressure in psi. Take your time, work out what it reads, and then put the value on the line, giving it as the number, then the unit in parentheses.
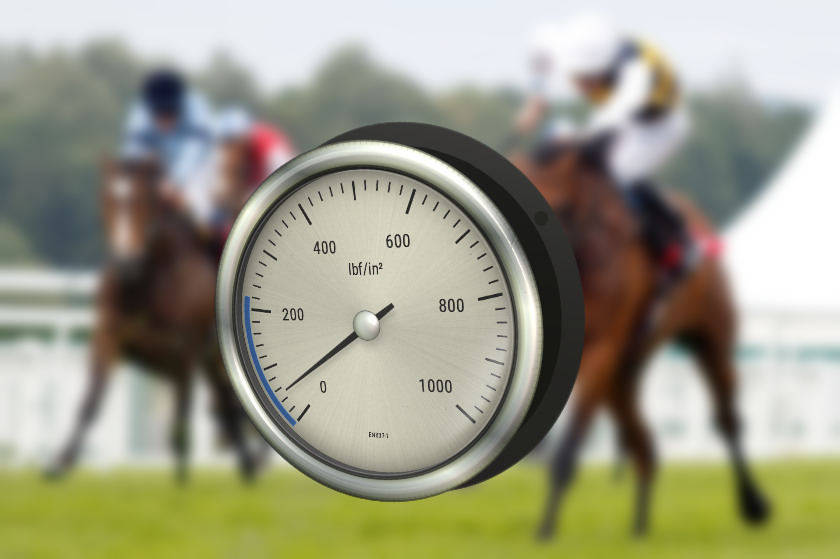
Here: 50 (psi)
